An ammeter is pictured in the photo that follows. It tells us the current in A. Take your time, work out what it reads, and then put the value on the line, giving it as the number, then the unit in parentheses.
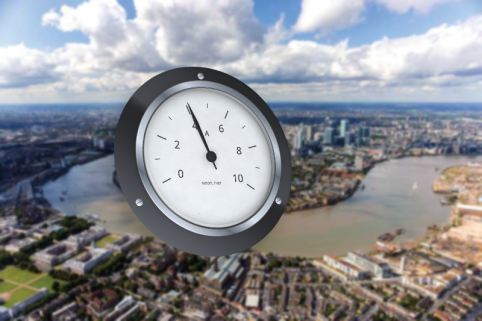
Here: 4 (A)
